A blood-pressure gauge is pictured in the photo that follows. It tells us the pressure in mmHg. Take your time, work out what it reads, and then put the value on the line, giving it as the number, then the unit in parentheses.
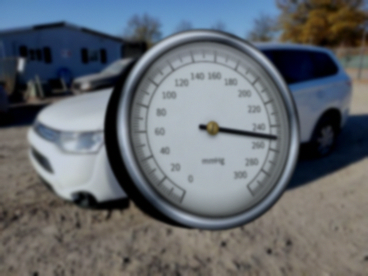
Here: 250 (mmHg)
